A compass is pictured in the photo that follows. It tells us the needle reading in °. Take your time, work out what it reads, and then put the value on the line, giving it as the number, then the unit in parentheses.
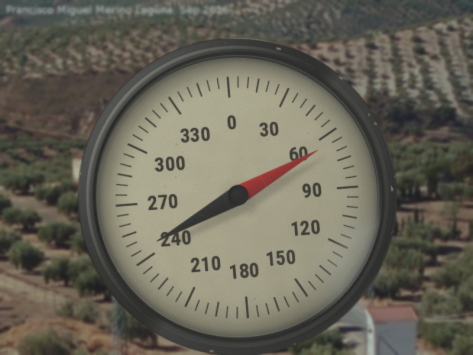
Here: 65 (°)
